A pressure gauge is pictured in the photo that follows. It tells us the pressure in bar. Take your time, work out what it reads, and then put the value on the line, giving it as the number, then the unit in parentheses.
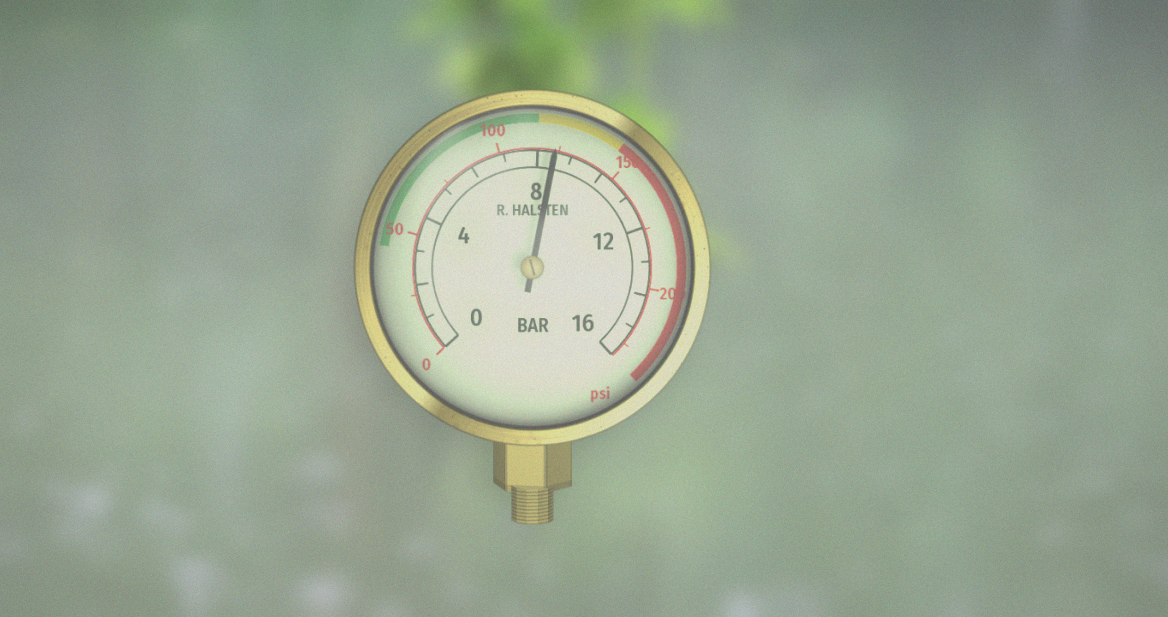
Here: 8.5 (bar)
